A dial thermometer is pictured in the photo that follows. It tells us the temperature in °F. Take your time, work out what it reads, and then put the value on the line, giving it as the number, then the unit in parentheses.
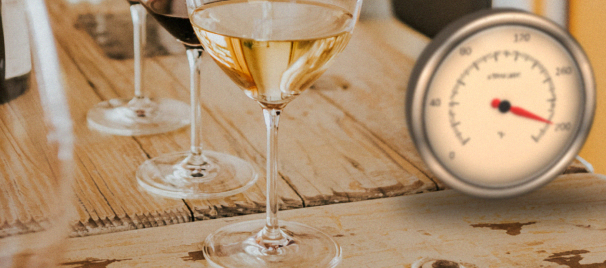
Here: 200 (°F)
